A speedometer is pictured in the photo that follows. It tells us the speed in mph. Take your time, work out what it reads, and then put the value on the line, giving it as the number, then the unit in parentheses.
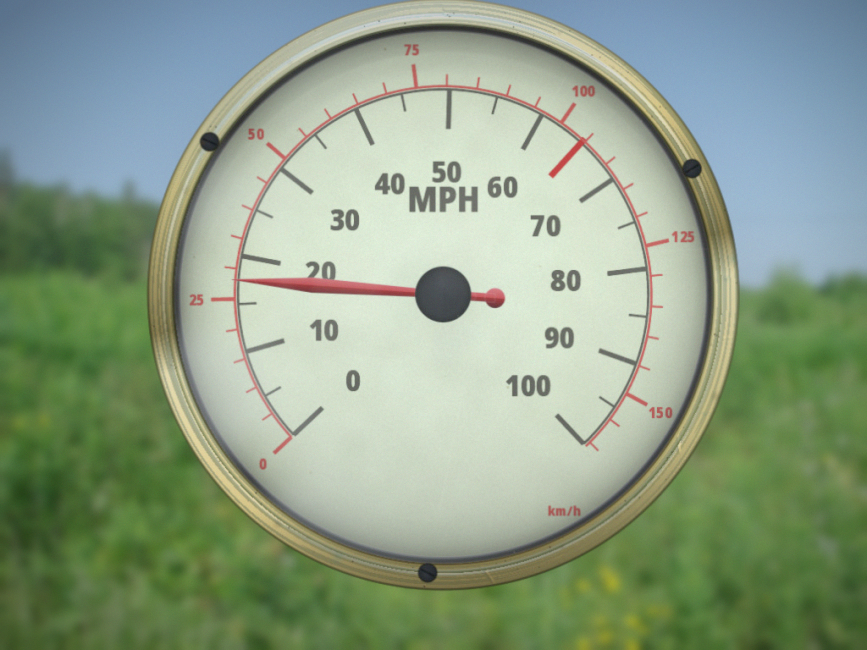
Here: 17.5 (mph)
